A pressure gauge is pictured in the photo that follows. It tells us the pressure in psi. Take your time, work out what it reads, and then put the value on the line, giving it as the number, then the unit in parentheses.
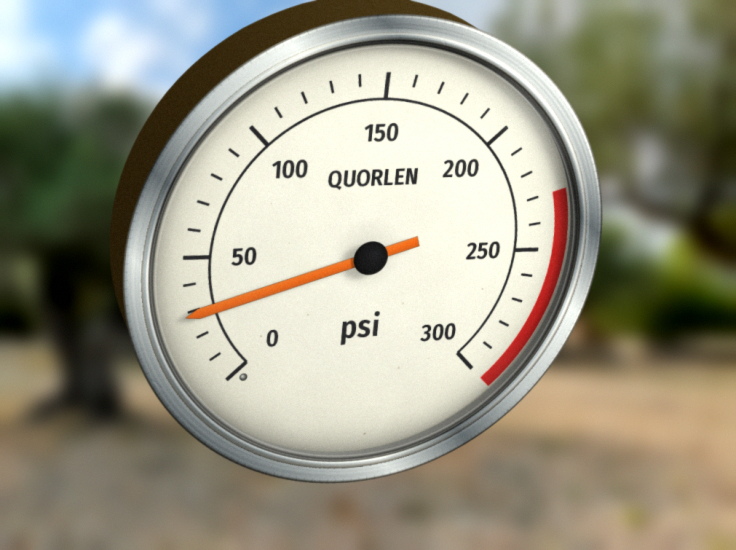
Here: 30 (psi)
